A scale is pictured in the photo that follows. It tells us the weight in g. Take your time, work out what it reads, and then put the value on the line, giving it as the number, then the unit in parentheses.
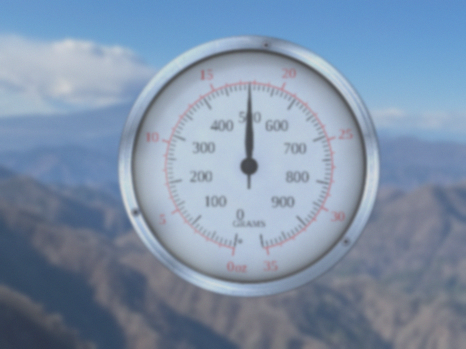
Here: 500 (g)
